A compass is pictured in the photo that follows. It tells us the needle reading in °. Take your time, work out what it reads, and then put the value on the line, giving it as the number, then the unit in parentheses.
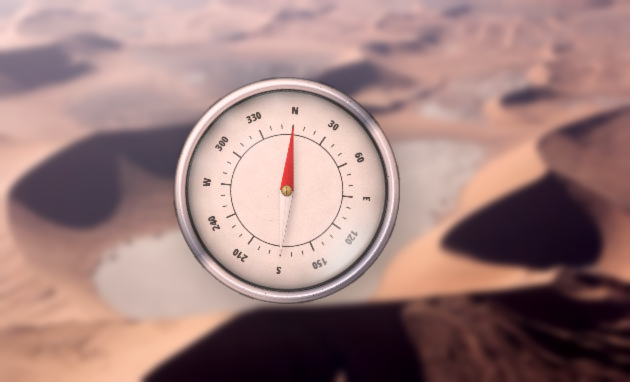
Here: 0 (°)
